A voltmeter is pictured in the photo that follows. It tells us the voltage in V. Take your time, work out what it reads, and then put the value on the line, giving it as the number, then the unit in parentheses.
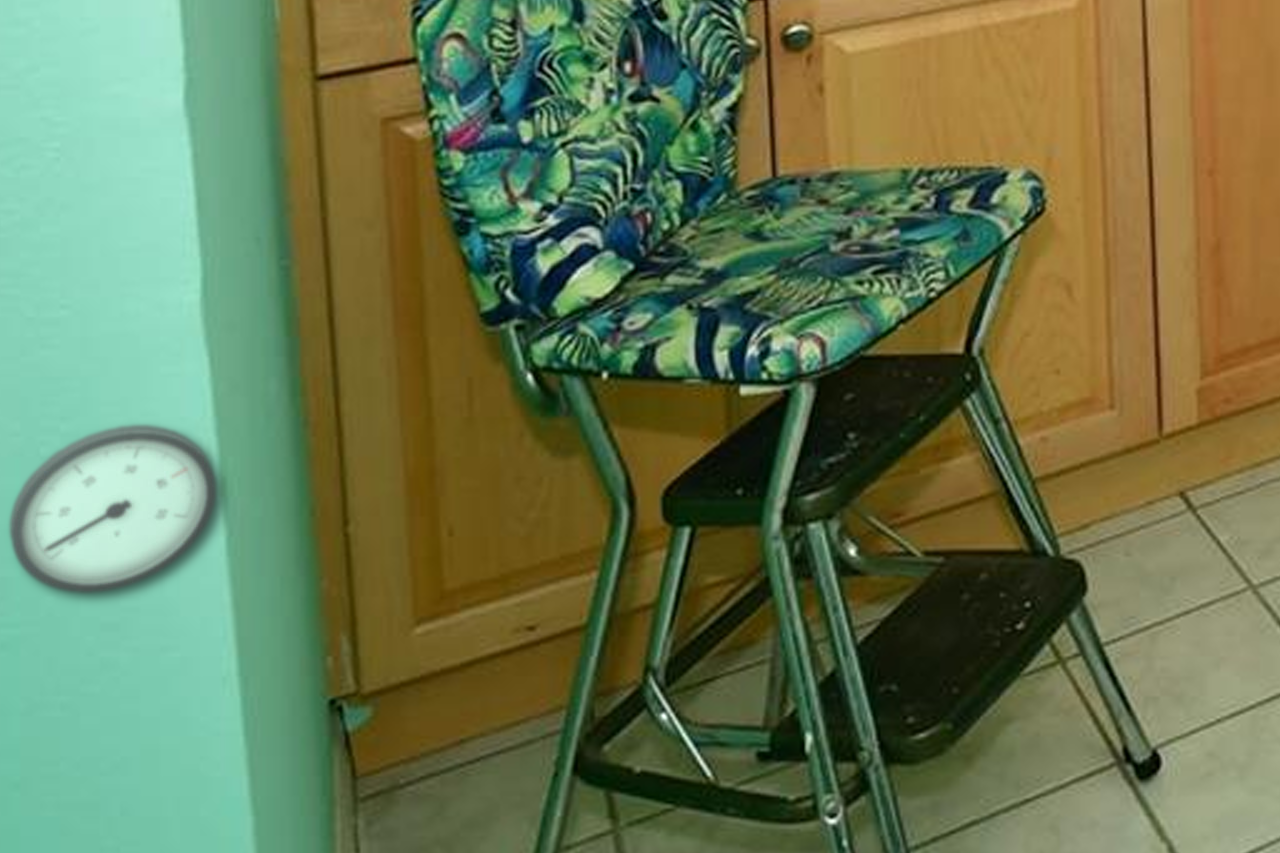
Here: 2.5 (V)
